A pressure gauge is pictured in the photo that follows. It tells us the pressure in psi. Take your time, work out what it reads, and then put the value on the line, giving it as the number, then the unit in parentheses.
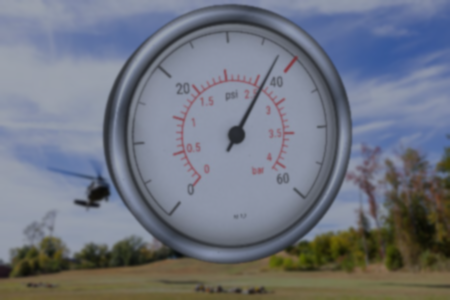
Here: 37.5 (psi)
